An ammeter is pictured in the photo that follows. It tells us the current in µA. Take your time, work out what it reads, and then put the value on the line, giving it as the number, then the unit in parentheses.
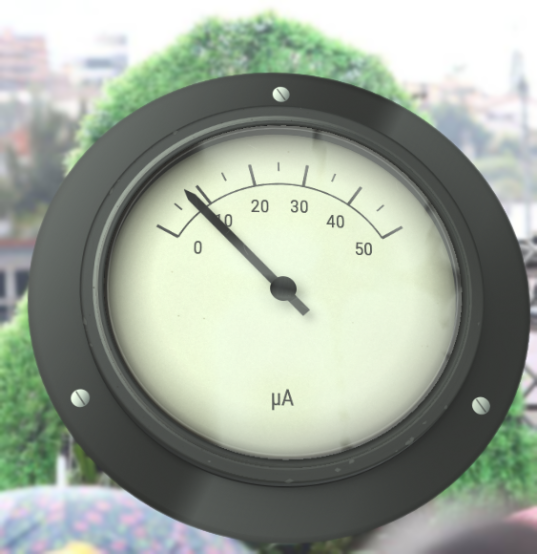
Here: 7.5 (µA)
